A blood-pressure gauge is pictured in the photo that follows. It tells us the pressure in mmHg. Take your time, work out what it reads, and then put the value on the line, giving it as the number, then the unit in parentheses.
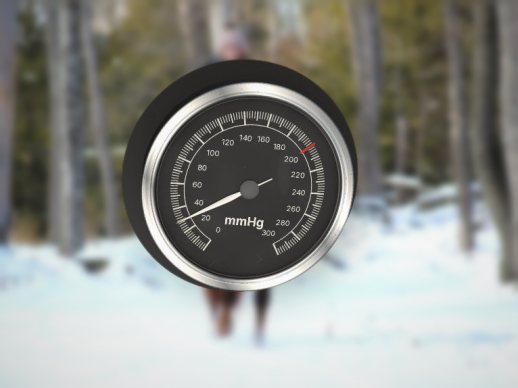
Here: 30 (mmHg)
